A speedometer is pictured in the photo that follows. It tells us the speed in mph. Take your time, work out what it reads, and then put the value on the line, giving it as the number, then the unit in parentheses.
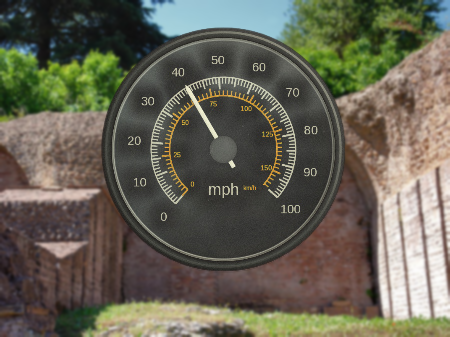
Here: 40 (mph)
